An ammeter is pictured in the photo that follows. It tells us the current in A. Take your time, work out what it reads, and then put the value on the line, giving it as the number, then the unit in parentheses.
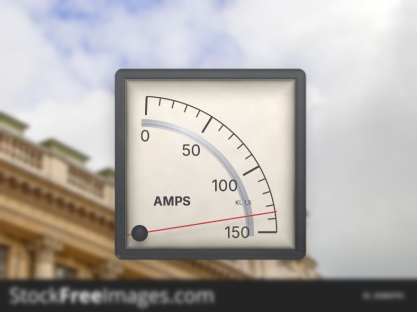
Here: 135 (A)
